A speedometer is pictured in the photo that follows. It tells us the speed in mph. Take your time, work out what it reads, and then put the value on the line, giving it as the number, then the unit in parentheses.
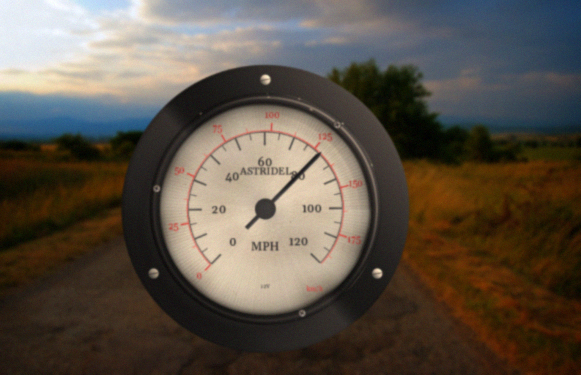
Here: 80 (mph)
